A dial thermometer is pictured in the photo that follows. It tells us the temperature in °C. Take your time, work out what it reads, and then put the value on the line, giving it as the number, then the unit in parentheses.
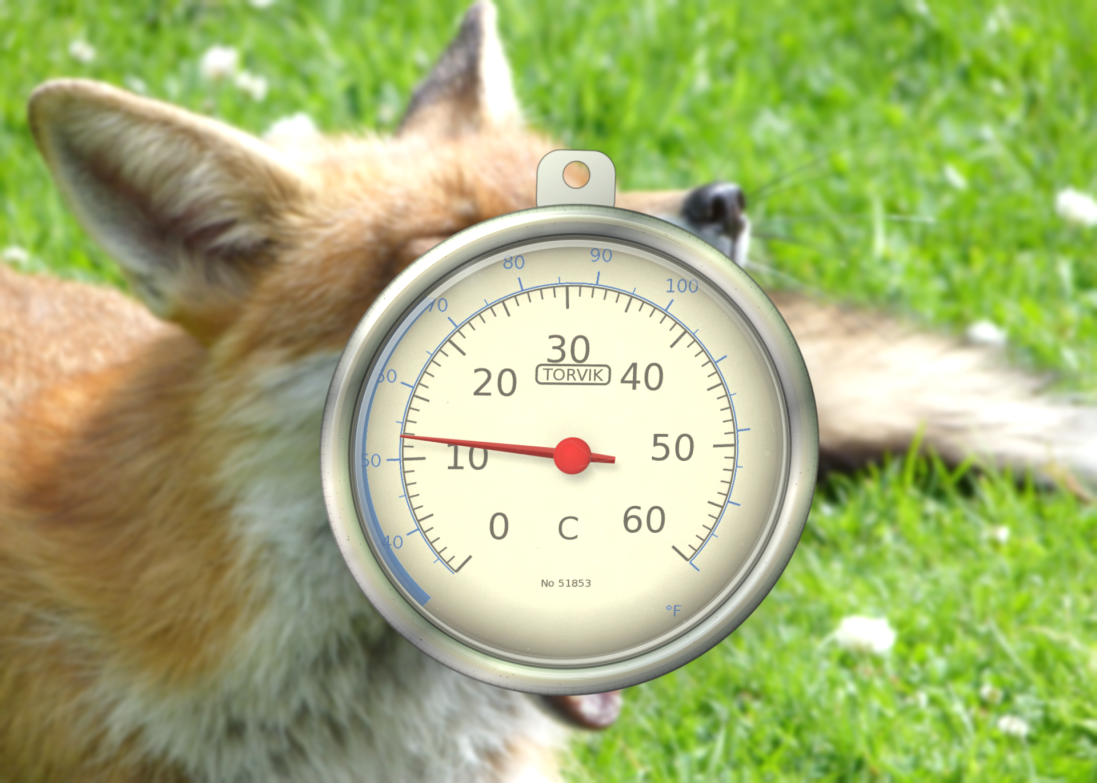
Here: 12 (°C)
